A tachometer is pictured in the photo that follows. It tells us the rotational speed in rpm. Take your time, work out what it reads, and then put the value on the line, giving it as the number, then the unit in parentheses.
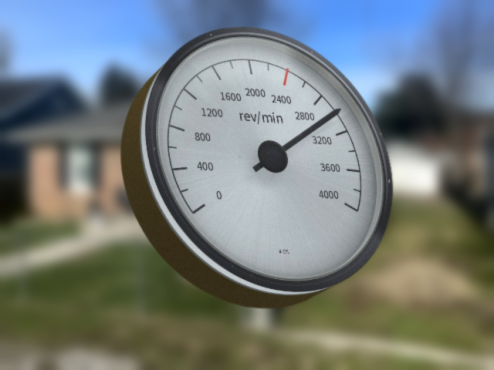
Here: 3000 (rpm)
